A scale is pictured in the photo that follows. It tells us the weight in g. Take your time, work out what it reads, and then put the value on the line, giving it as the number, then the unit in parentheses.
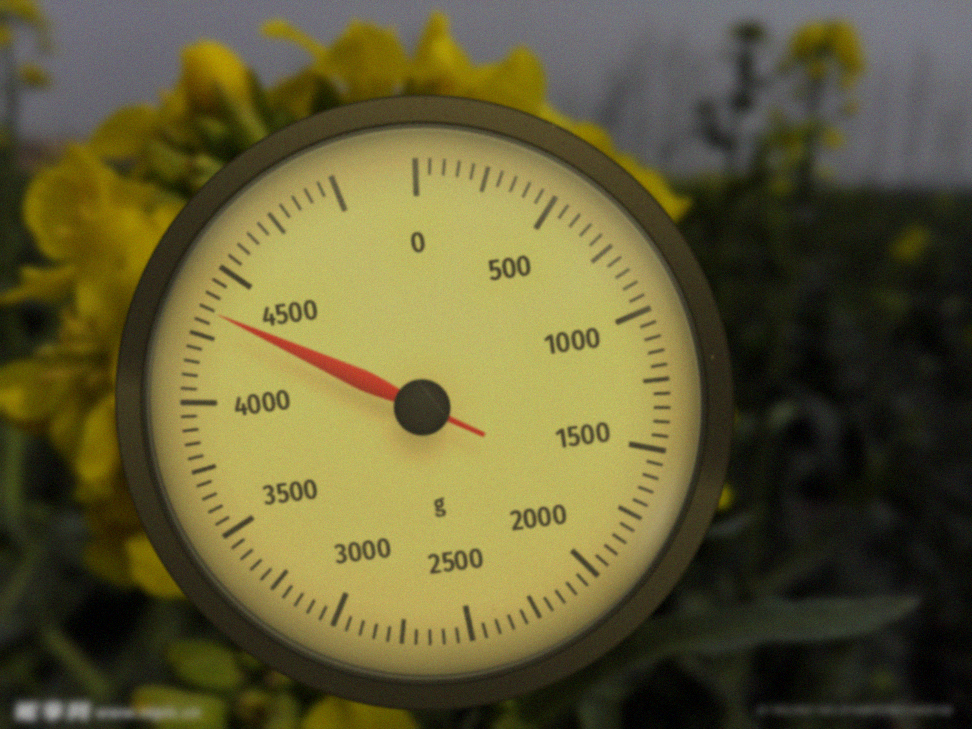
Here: 4350 (g)
